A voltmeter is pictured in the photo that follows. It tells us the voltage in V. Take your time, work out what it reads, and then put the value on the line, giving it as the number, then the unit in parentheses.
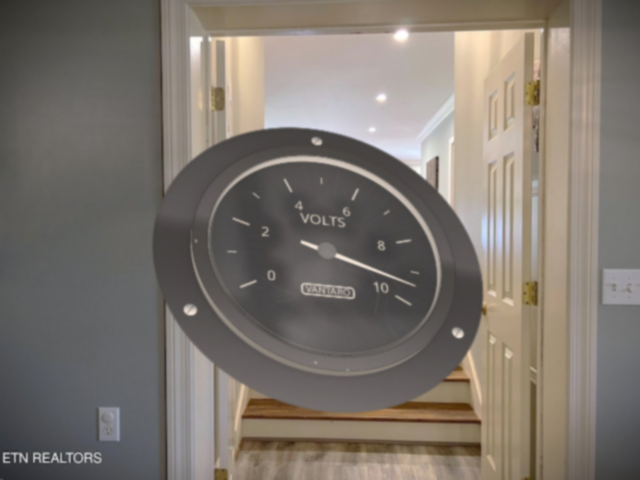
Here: 9.5 (V)
